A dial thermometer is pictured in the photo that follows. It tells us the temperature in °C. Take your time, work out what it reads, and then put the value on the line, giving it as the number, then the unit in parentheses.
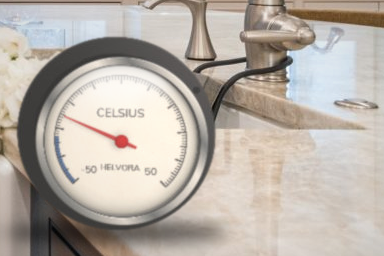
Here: -25 (°C)
